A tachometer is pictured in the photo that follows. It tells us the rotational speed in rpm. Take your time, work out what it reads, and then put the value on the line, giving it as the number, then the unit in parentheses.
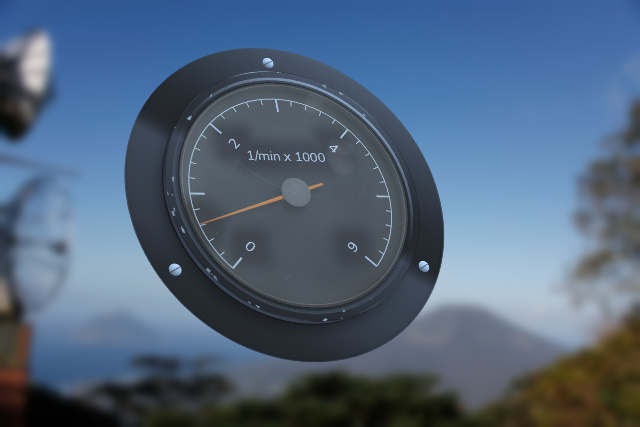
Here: 600 (rpm)
